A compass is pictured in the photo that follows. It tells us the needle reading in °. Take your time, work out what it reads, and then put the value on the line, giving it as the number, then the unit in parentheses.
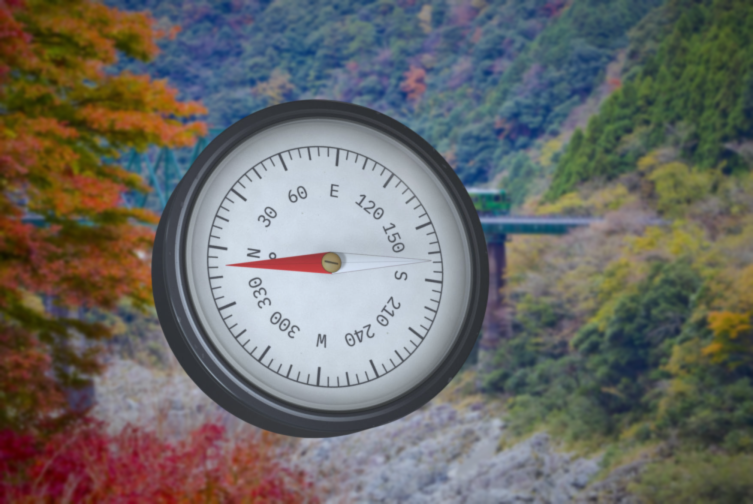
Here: 350 (°)
